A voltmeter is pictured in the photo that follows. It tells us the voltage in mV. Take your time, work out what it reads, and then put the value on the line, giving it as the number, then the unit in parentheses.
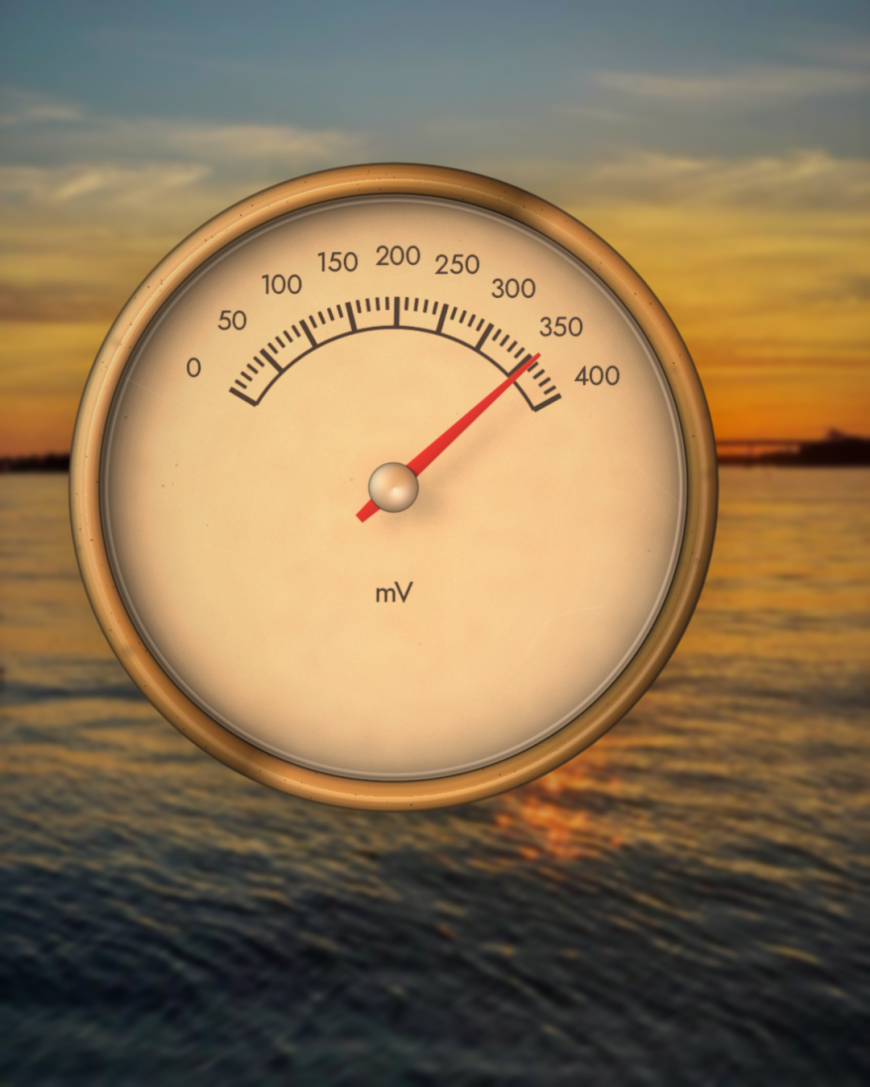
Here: 355 (mV)
